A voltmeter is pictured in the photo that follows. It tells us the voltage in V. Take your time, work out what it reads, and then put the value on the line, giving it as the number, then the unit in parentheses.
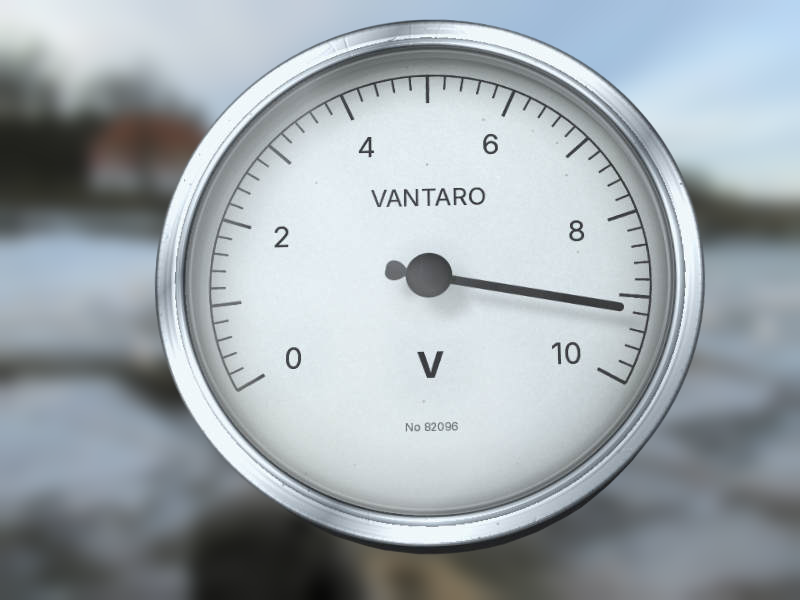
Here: 9.2 (V)
